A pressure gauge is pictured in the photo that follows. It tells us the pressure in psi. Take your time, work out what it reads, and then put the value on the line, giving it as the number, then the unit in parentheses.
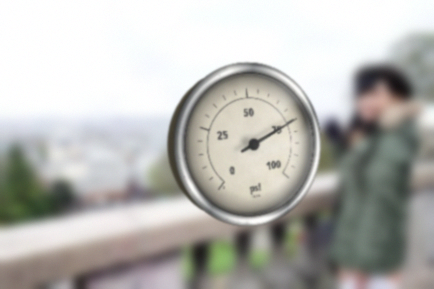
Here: 75 (psi)
